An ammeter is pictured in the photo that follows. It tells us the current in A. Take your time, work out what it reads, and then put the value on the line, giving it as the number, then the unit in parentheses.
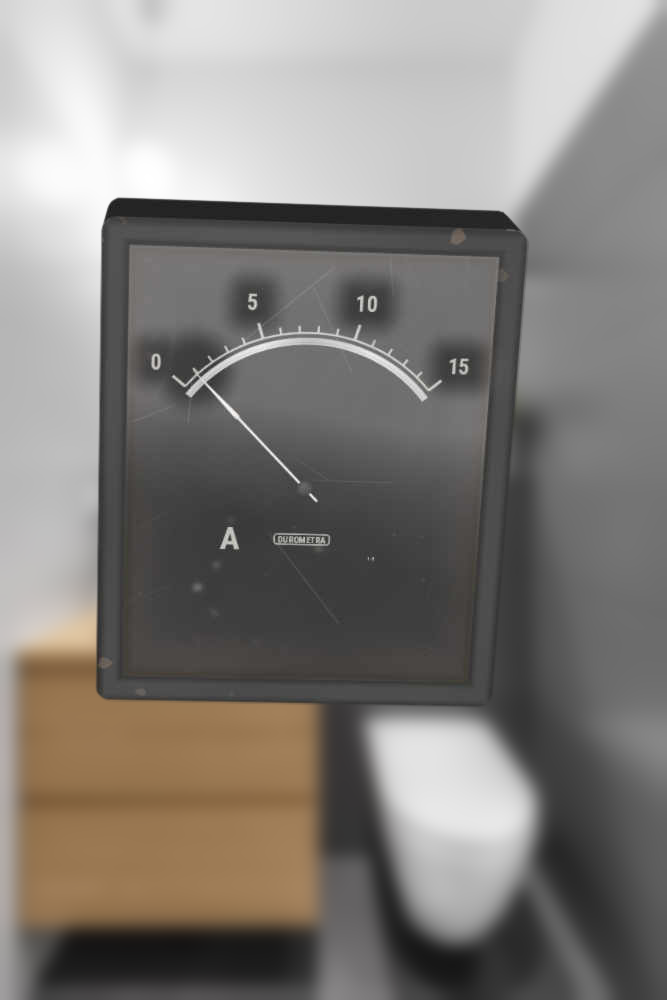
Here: 1 (A)
